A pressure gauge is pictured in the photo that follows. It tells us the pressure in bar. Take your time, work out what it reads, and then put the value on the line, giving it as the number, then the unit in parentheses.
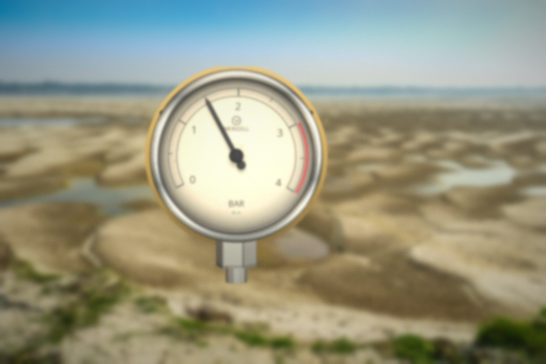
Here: 1.5 (bar)
